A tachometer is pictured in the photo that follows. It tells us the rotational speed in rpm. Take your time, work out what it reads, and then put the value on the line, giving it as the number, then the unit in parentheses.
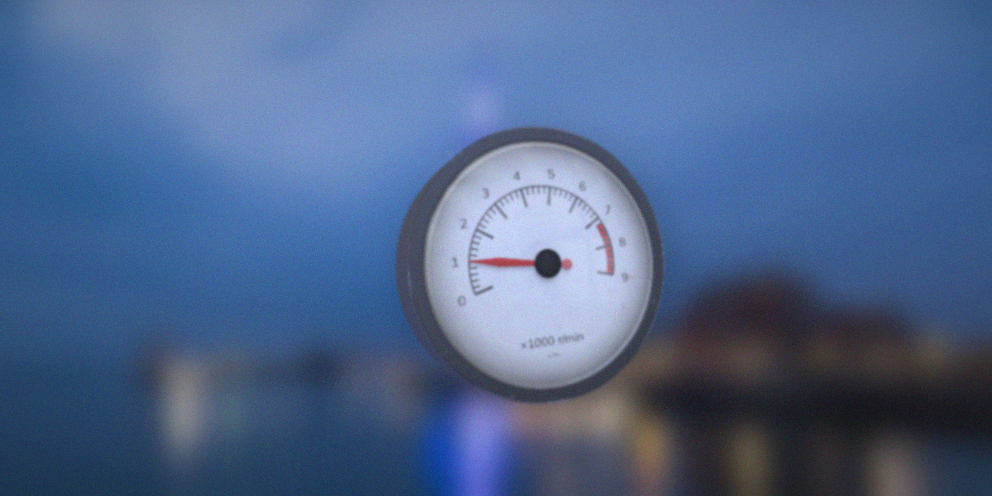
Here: 1000 (rpm)
